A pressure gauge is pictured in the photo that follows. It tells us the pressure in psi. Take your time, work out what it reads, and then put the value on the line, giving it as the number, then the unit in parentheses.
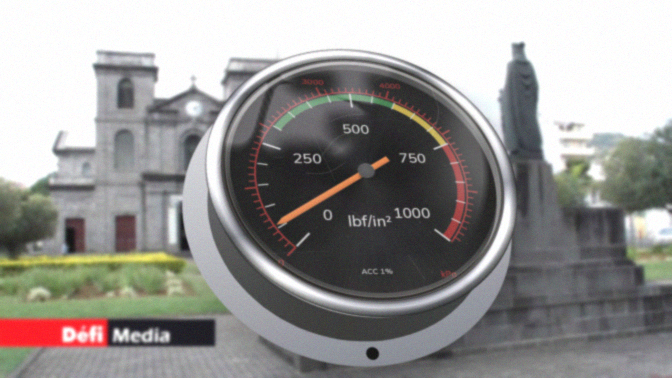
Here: 50 (psi)
